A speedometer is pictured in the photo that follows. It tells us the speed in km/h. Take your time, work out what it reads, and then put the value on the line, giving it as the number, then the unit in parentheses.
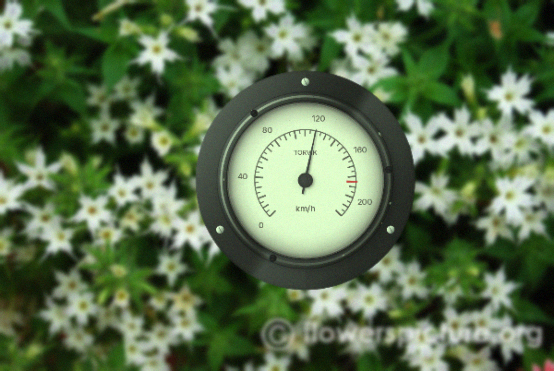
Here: 120 (km/h)
